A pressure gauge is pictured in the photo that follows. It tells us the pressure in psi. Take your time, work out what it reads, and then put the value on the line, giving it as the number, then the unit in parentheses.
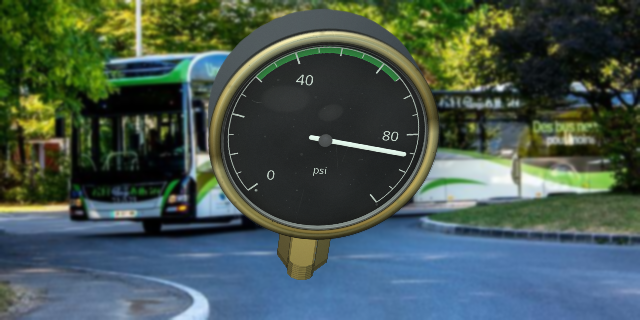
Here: 85 (psi)
